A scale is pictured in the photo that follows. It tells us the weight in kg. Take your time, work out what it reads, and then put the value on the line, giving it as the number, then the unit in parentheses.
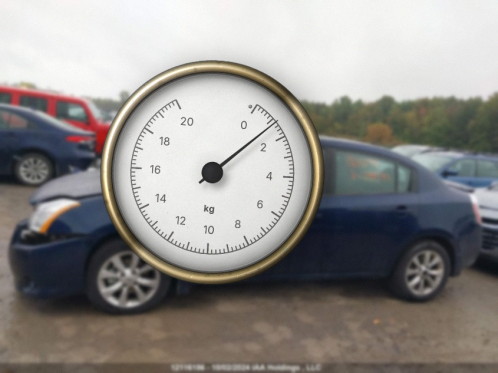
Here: 1.2 (kg)
